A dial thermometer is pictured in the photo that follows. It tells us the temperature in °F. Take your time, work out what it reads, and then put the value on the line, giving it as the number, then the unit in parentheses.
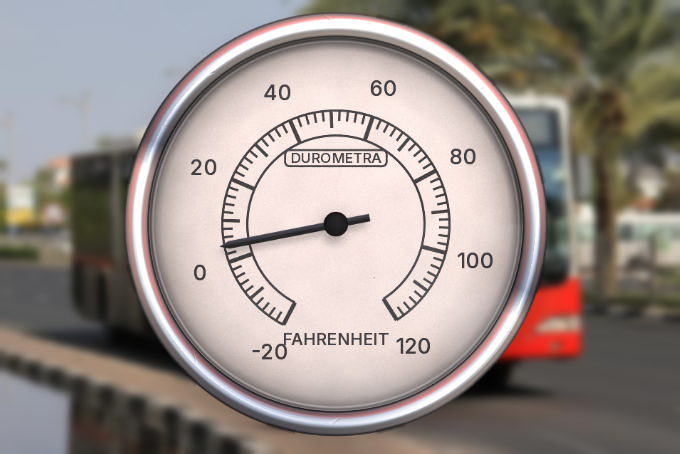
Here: 4 (°F)
